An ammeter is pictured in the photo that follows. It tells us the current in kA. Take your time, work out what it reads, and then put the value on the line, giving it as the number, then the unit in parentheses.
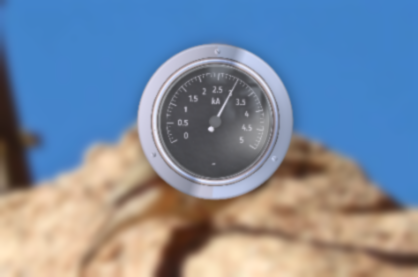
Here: 3 (kA)
